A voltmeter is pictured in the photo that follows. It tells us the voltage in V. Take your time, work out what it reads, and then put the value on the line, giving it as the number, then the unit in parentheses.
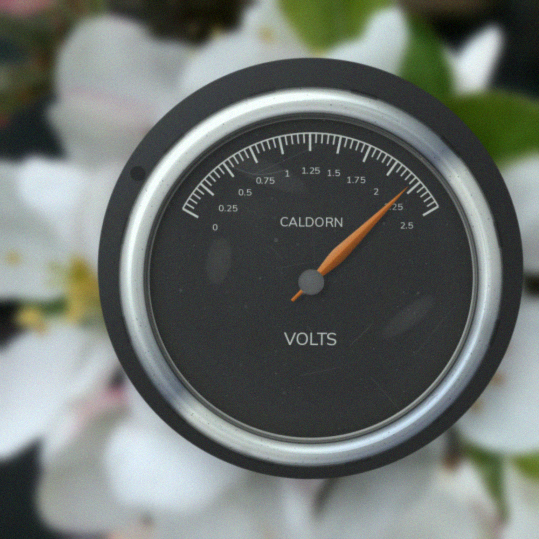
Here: 2.2 (V)
